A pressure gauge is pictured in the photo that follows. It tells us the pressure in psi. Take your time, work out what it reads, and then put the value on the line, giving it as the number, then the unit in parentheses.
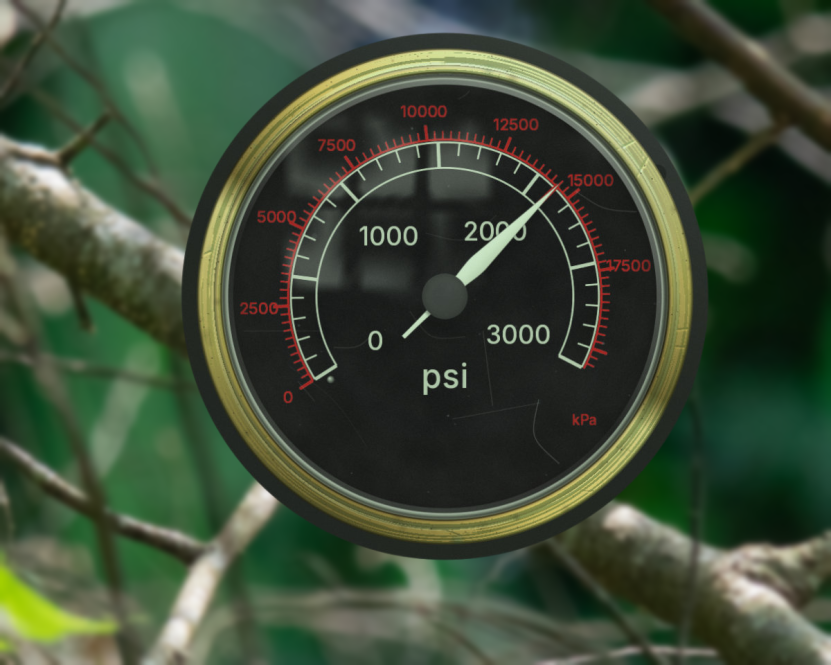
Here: 2100 (psi)
